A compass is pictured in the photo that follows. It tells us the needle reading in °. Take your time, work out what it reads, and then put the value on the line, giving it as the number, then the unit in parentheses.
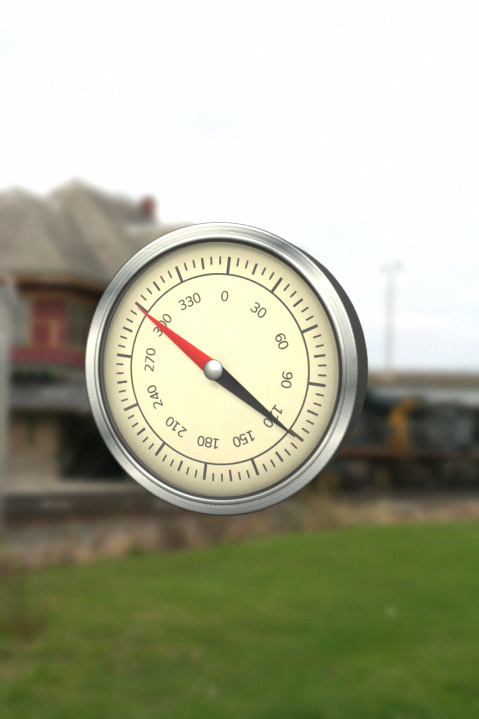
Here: 300 (°)
